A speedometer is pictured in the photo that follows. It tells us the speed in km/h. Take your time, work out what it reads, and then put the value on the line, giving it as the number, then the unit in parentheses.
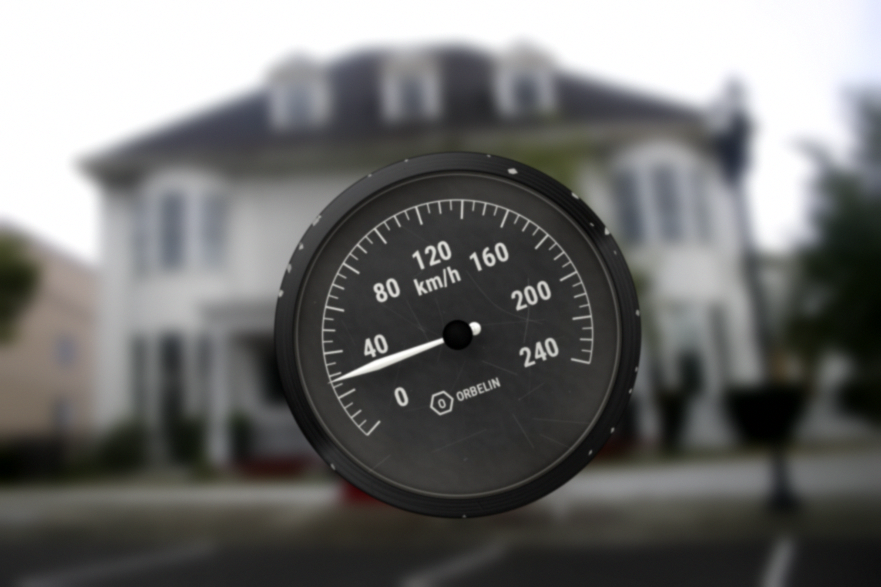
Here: 27.5 (km/h)
